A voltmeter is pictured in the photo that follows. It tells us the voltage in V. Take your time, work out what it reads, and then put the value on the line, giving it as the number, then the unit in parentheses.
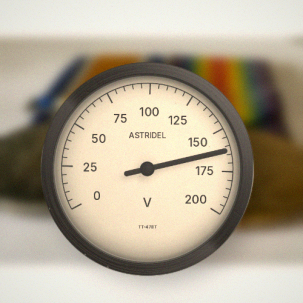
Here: 162.5 (V)
